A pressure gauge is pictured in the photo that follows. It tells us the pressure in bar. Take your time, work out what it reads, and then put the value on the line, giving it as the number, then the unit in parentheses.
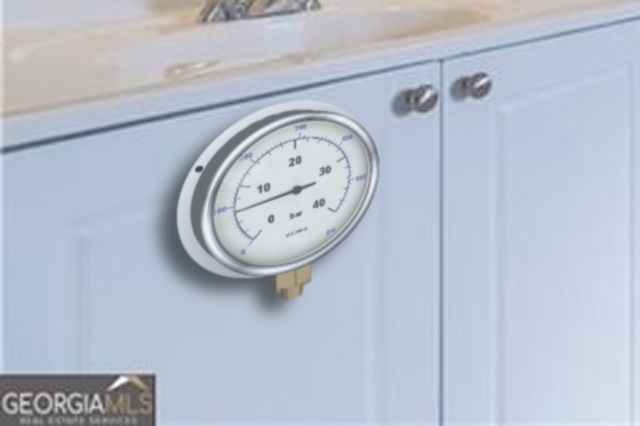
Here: 6 (bar)
